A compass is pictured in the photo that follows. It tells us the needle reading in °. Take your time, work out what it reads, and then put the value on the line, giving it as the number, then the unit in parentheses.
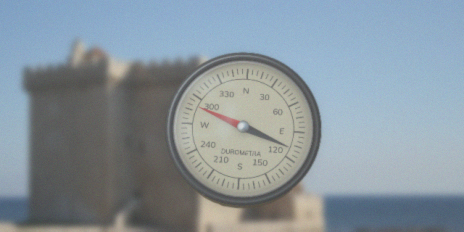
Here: 290 (°)
